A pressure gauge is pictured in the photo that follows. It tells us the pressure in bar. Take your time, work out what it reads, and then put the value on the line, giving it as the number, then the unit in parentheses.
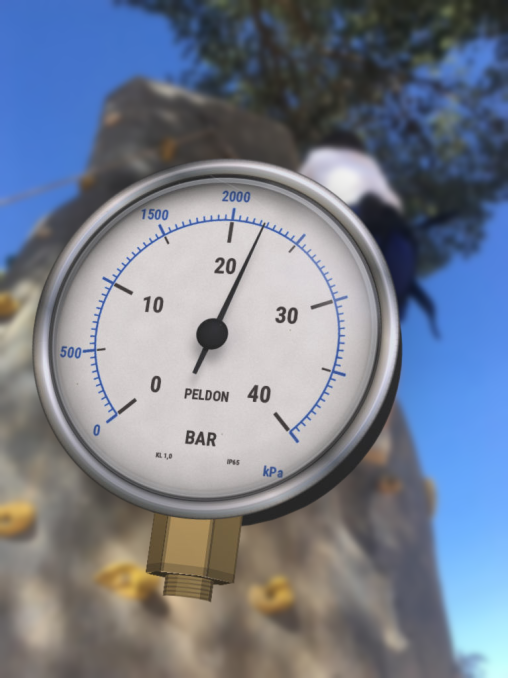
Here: 22.5 (bar)
